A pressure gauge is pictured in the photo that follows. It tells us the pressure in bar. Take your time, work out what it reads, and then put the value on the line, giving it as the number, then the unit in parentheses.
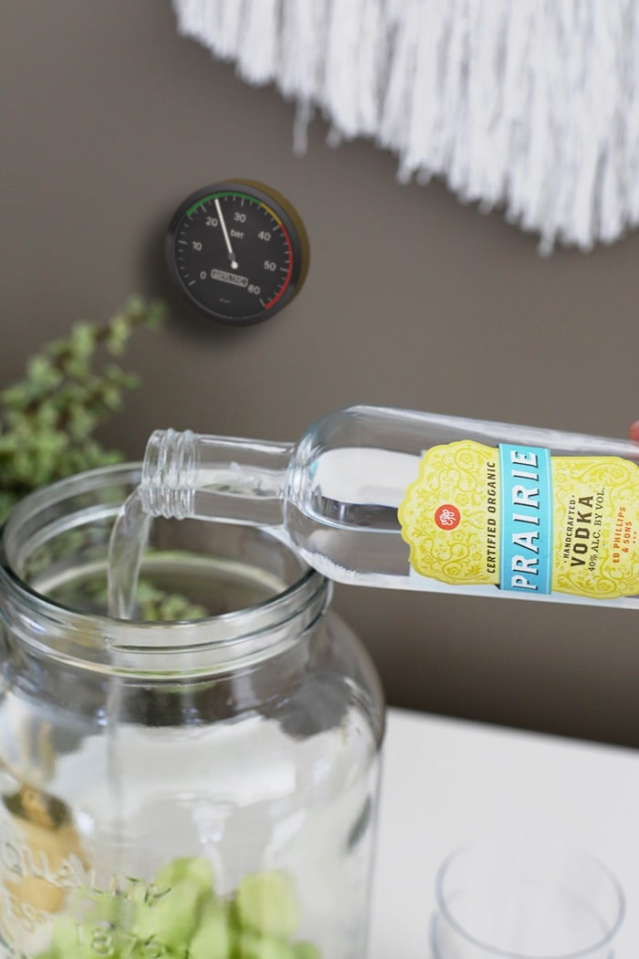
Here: 24 (bar)
